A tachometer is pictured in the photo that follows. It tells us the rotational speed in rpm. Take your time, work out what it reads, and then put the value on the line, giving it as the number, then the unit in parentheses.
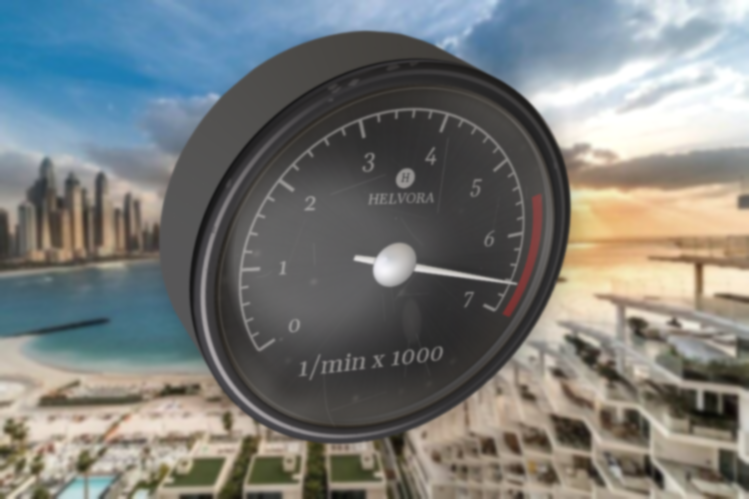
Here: 6600 (rpm)
